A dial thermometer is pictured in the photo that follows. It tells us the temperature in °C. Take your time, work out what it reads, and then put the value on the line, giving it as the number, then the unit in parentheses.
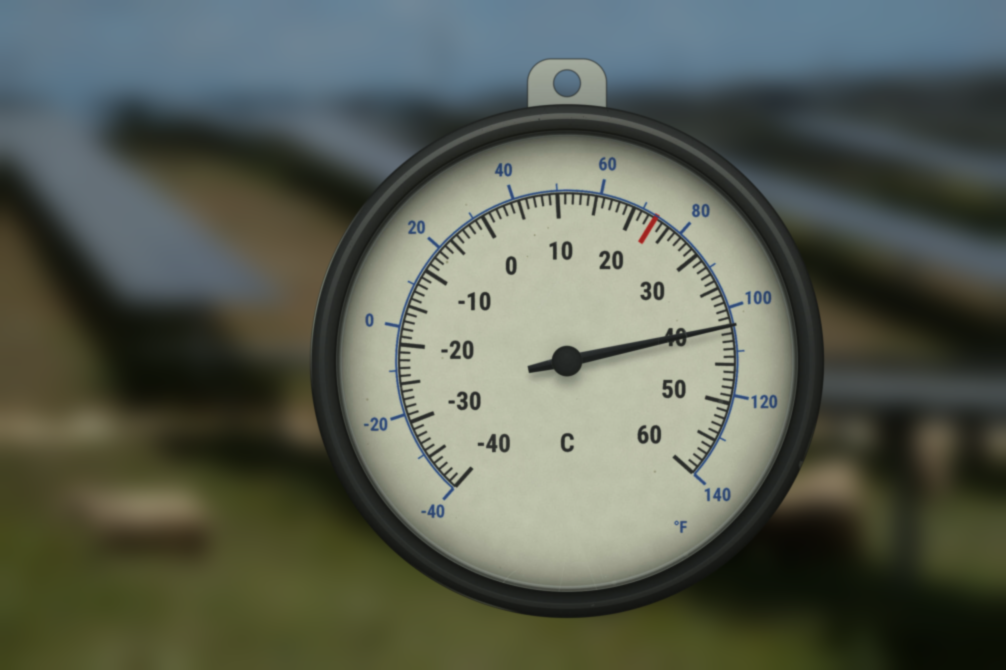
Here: 40 (°C)
